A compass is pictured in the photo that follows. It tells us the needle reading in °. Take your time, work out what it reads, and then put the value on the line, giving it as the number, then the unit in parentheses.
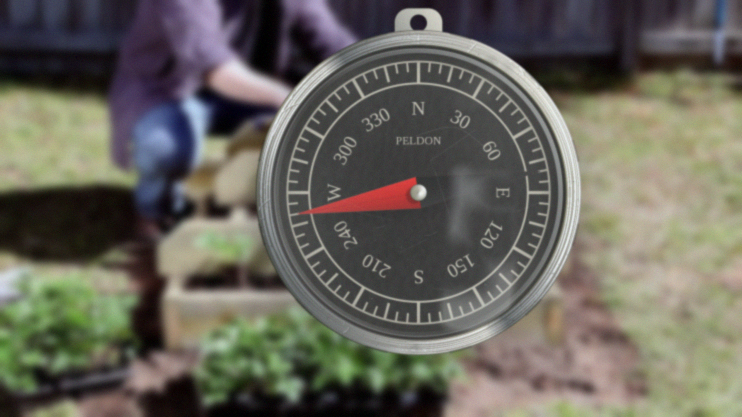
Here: 260 (°)
